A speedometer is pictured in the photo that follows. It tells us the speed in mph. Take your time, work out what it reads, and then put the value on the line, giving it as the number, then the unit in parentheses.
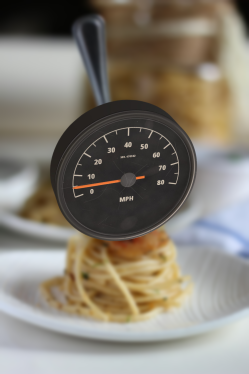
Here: 5 (mph)
